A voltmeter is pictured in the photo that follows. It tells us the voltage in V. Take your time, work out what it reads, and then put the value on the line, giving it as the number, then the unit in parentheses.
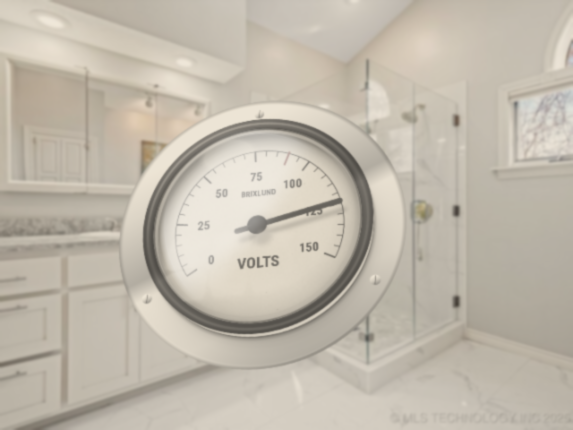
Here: 125 (V)
